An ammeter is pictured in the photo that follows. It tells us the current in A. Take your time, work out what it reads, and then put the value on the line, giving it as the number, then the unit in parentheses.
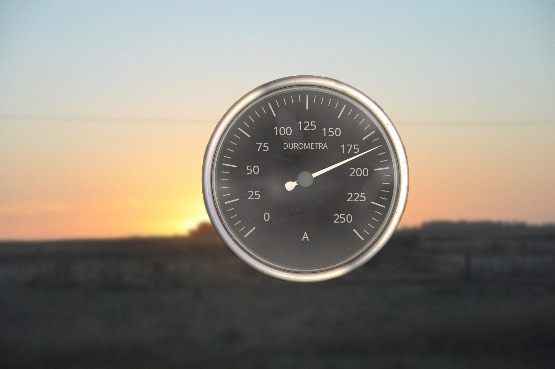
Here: 185 (A)
